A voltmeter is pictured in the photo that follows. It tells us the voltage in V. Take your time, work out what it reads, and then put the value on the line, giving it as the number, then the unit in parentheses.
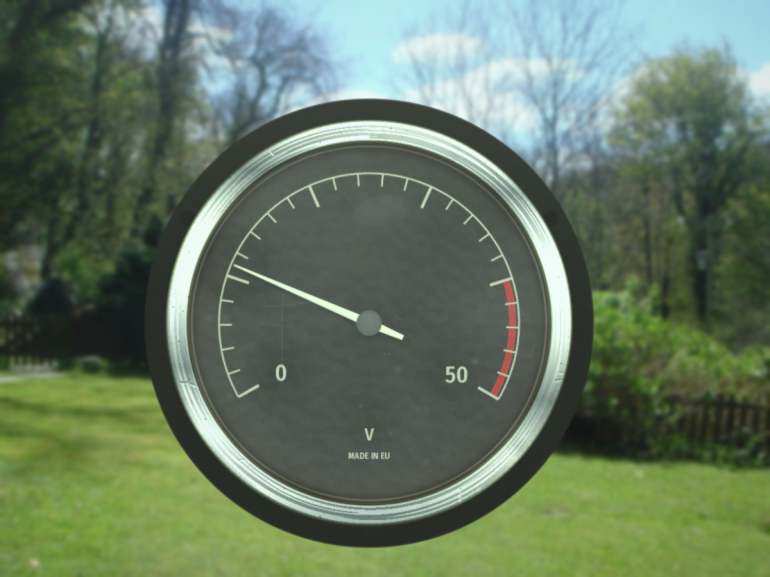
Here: 11 (V)
